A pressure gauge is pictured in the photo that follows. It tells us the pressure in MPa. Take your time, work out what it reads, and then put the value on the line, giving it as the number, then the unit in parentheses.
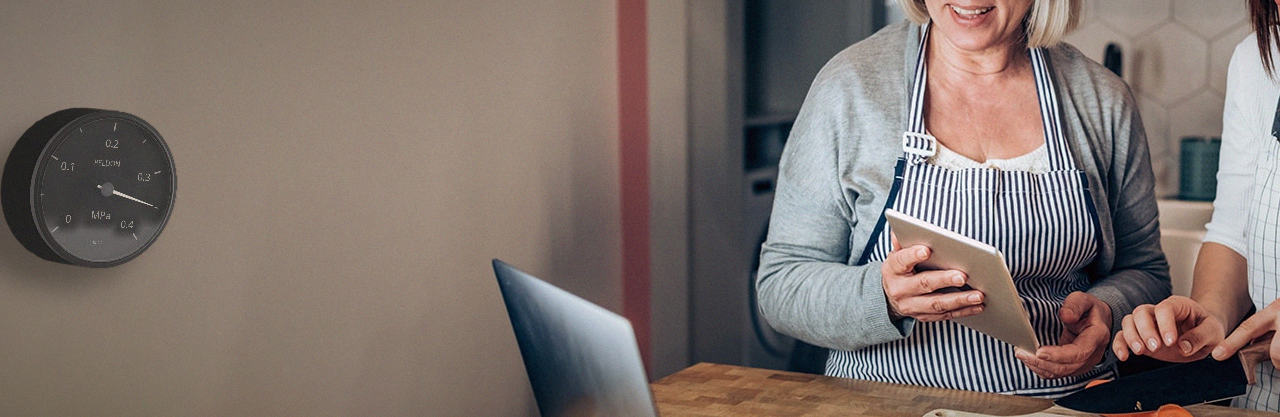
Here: 0.35 (MPa)
